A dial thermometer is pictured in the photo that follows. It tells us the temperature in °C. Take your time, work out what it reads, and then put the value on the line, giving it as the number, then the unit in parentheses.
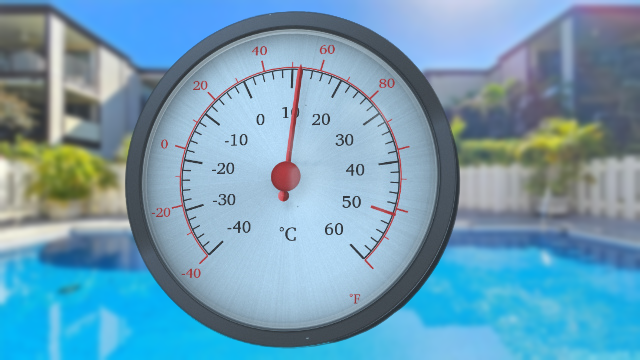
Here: 12 (°C)
